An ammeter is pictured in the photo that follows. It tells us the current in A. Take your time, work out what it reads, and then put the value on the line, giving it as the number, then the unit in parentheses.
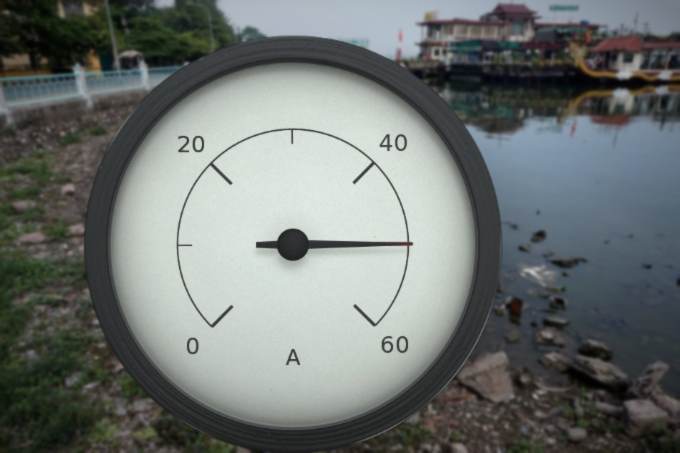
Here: 50 (A)
